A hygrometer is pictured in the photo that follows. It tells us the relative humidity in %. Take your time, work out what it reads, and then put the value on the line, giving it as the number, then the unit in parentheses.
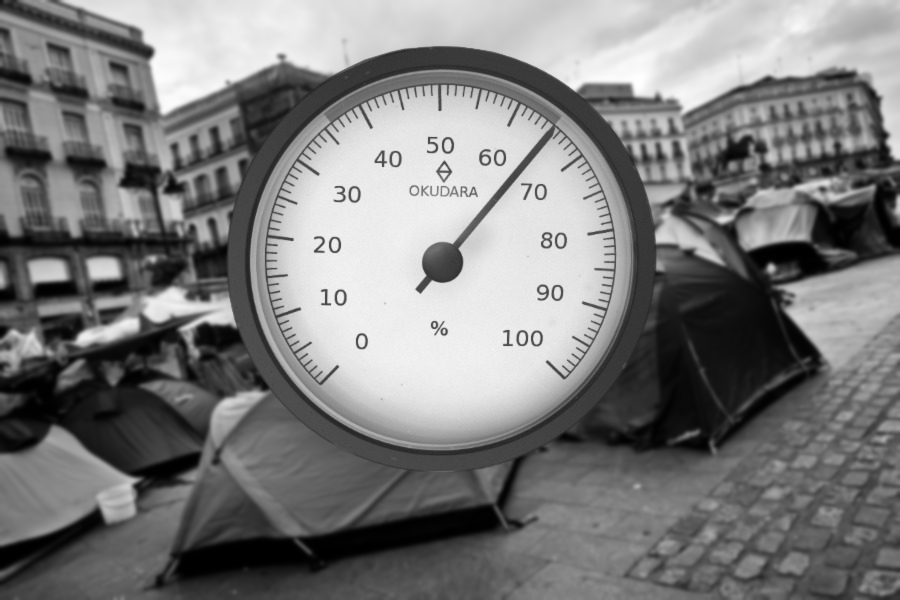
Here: 65 (%)
